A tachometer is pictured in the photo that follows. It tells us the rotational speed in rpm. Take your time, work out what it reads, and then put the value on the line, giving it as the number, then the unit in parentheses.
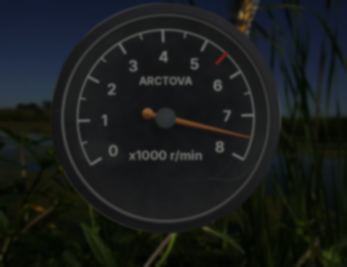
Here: 7500 (rpm)
